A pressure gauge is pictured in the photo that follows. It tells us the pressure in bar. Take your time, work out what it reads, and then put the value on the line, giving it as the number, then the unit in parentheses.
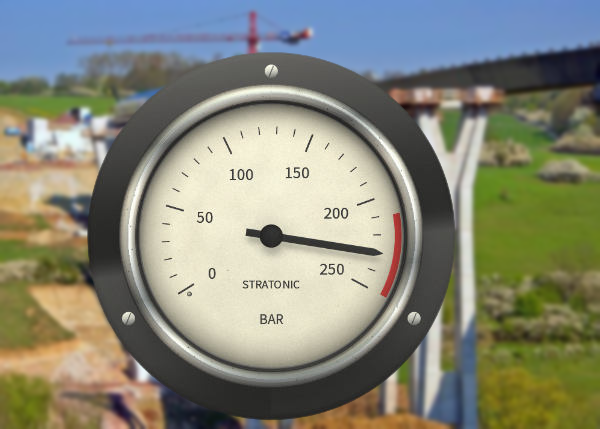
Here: 230 (bar)
